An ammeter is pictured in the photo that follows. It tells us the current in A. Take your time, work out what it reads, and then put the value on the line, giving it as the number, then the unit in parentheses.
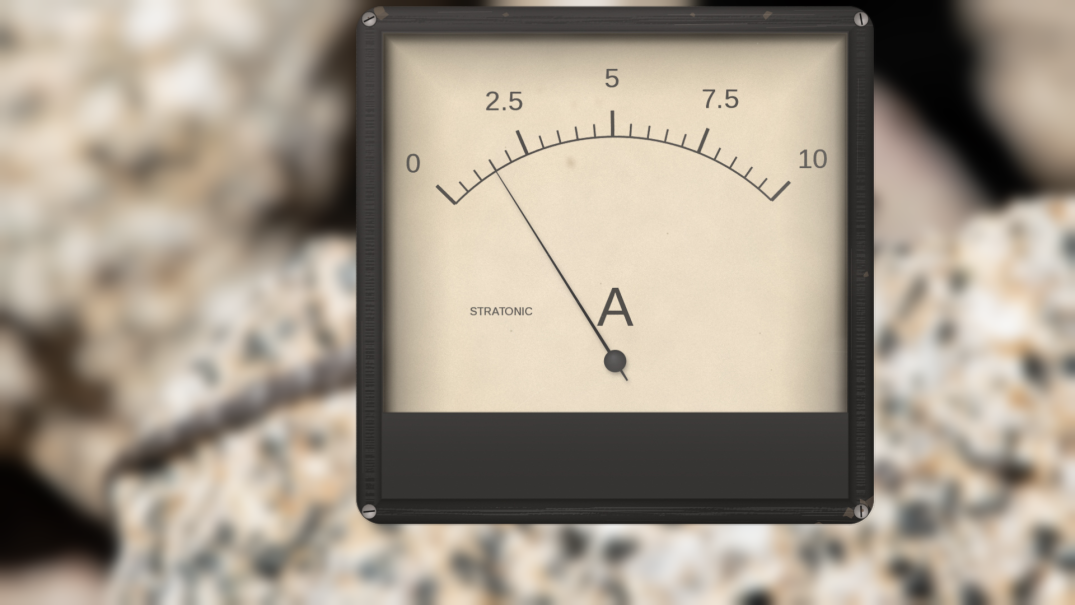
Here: 1.5 (A)
